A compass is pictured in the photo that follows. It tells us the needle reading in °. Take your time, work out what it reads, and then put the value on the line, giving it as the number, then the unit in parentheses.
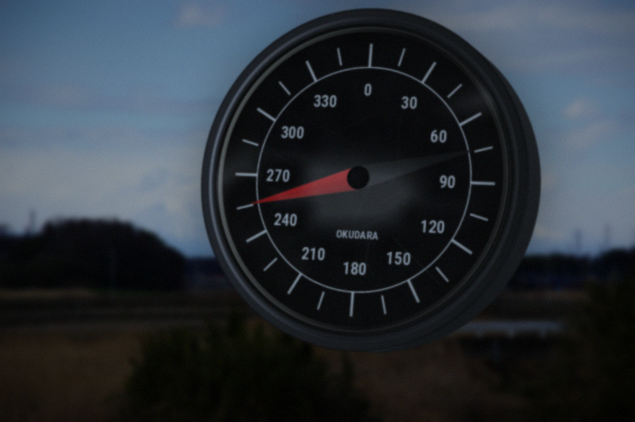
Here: 255 (°)
